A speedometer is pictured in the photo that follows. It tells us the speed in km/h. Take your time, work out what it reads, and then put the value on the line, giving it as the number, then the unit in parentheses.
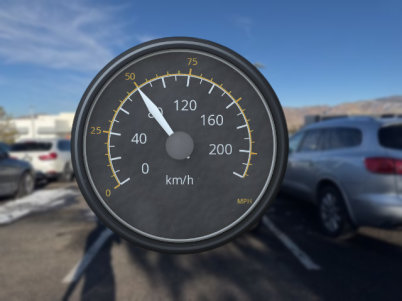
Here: 80 (km/h)
